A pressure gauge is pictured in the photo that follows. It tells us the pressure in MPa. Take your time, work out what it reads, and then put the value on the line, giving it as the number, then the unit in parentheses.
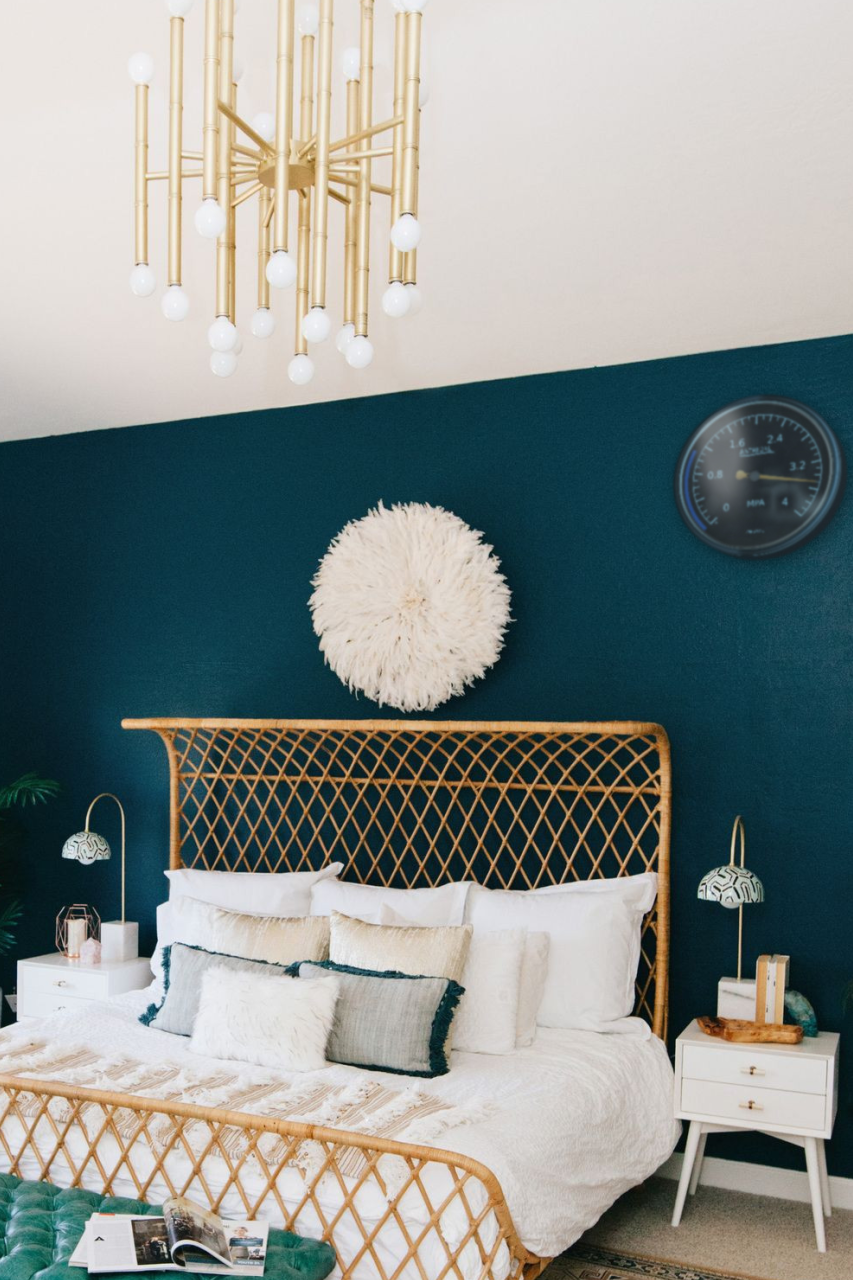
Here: 3.5 (MPa)
